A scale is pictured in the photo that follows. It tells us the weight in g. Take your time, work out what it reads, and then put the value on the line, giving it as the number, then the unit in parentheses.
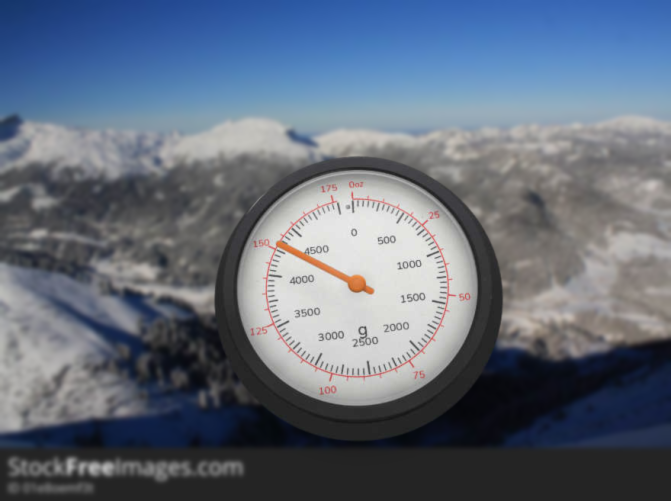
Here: 4300 (g)
